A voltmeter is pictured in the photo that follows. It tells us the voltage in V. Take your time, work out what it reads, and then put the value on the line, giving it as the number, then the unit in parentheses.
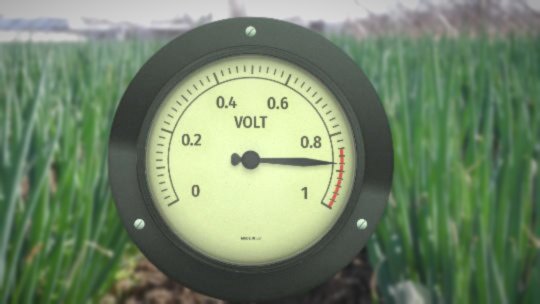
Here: 0.88 (V)
